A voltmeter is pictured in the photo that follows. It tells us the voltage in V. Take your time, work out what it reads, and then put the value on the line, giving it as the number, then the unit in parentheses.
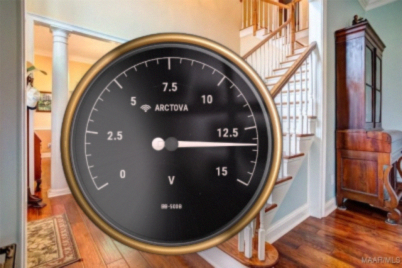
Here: 13.25 (V)
